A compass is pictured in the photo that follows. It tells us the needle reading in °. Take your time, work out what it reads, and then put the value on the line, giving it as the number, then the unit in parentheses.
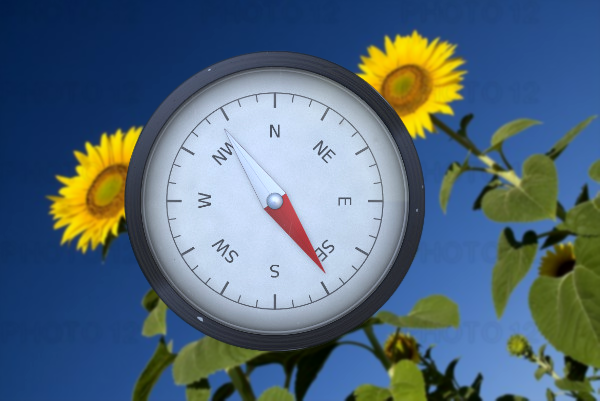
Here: 145 (°)
